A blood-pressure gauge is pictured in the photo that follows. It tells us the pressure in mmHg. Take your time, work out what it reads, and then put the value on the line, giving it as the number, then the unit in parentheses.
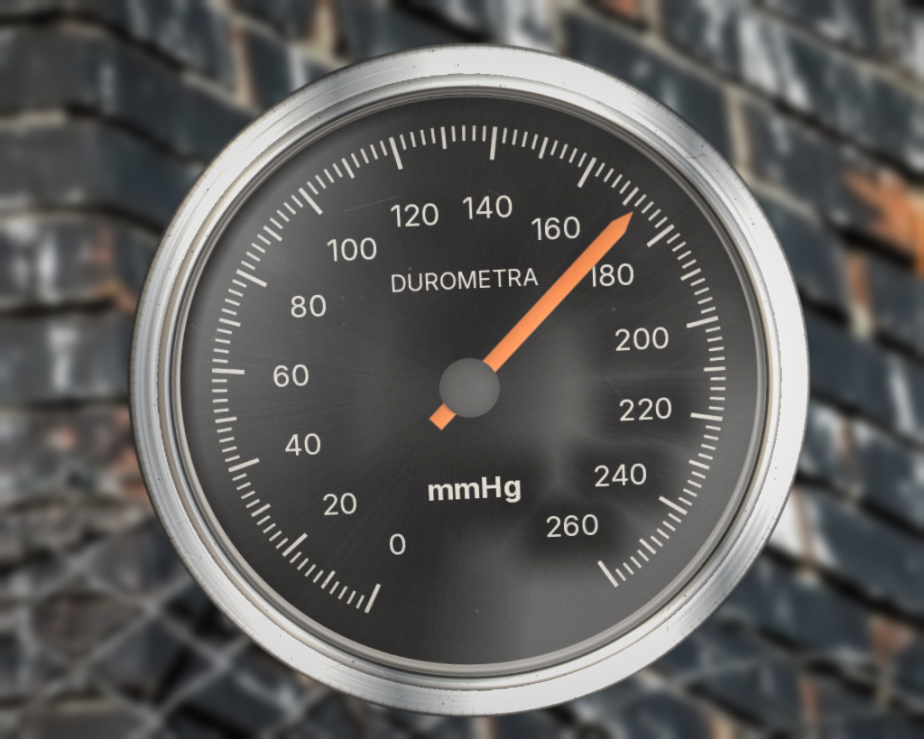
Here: 172 (mmHg)
